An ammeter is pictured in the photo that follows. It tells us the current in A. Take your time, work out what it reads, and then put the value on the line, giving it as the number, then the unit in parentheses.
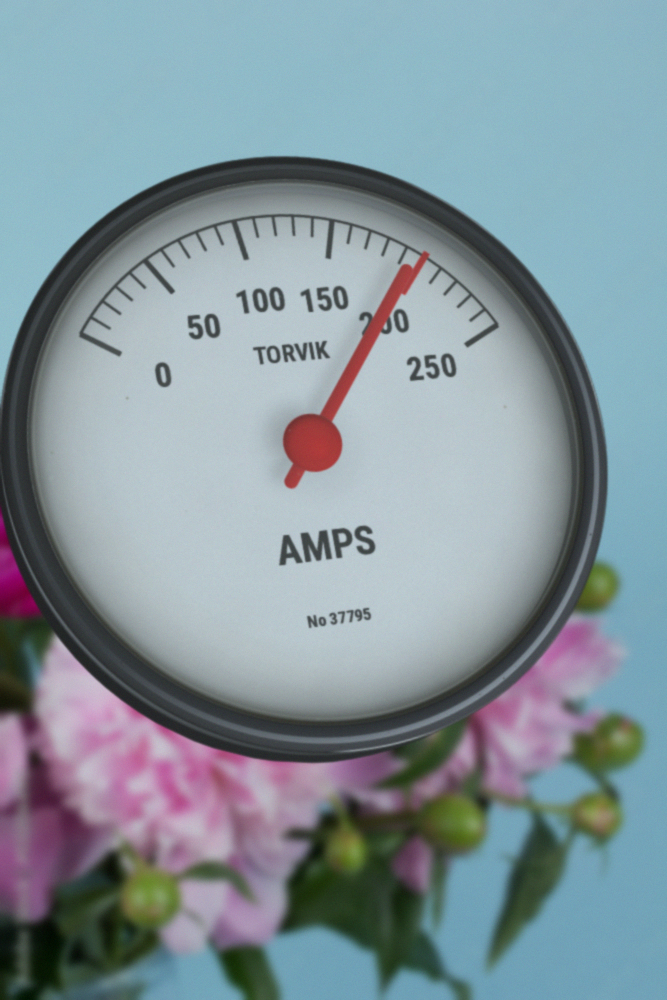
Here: 195 (A)
